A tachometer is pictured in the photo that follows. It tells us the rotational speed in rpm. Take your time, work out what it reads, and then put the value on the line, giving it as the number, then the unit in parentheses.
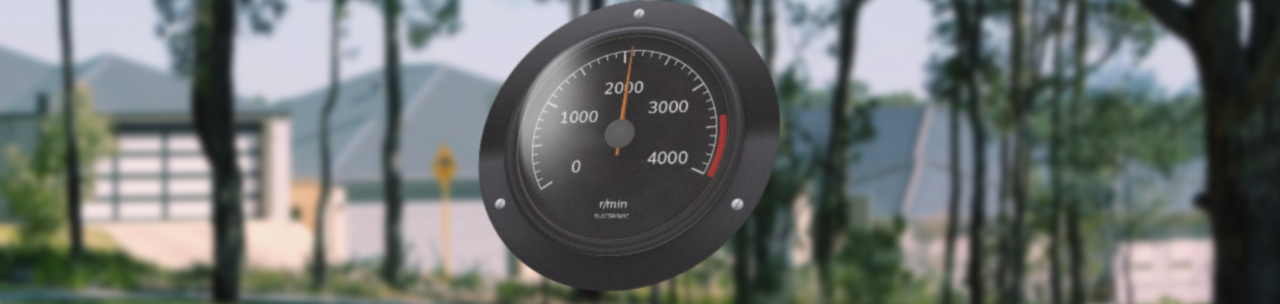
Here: 2100 (rpm)
